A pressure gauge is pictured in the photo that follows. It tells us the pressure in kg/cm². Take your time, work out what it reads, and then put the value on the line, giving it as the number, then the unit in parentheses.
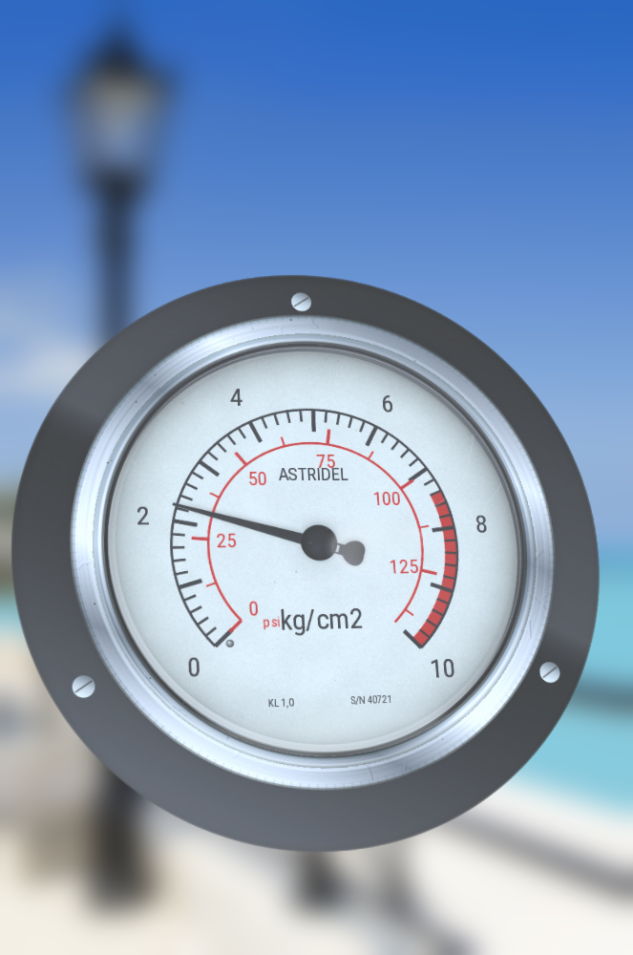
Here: 2.2 (kg/cm²)
